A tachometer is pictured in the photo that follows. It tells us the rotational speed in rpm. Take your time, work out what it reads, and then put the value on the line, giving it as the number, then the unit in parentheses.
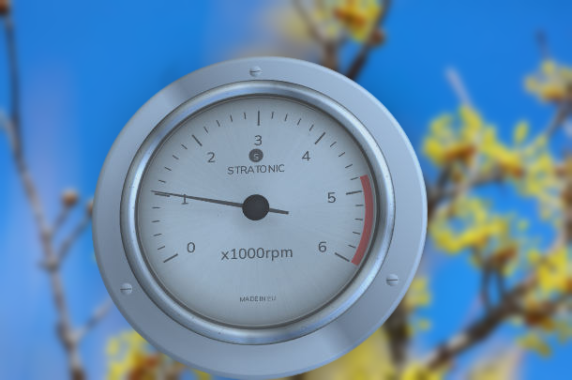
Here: 1000 (rpm)
